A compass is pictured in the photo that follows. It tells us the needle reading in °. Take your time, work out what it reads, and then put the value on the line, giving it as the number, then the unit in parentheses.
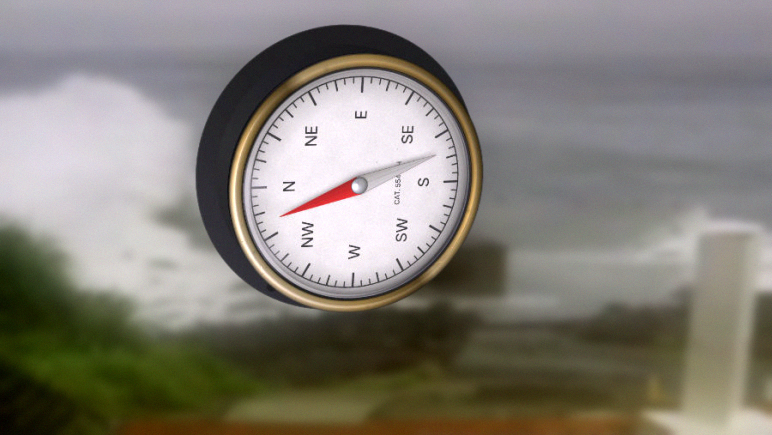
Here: 340 (°)
